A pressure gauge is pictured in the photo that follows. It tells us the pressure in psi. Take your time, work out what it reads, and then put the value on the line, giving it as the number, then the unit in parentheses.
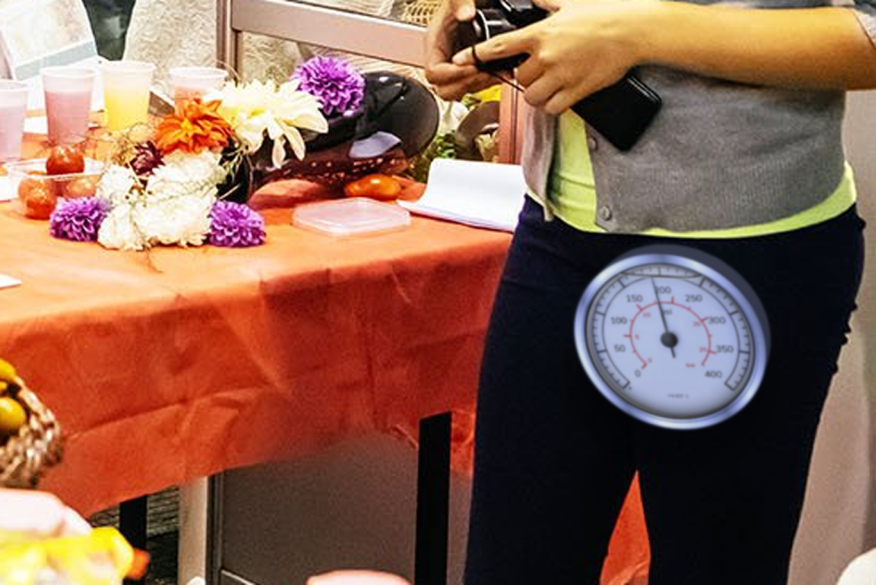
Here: 190 (psi)
